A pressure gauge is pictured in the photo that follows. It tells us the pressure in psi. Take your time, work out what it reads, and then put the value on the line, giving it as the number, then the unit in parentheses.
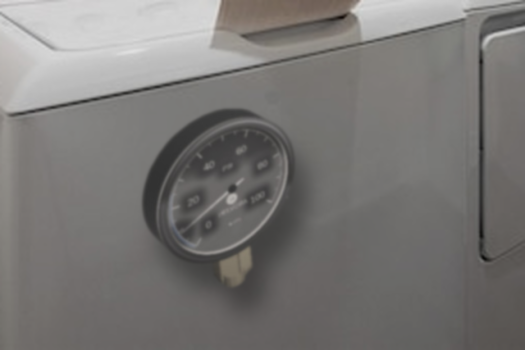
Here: 10 (psi)
